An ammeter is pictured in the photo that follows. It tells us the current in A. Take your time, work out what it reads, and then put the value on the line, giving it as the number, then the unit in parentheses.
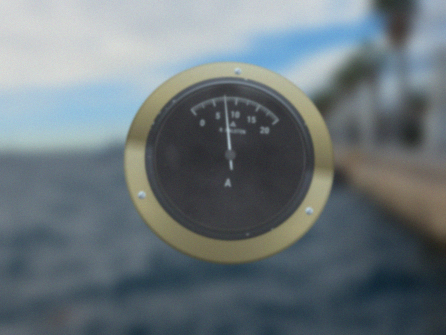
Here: 7.5 (A)
